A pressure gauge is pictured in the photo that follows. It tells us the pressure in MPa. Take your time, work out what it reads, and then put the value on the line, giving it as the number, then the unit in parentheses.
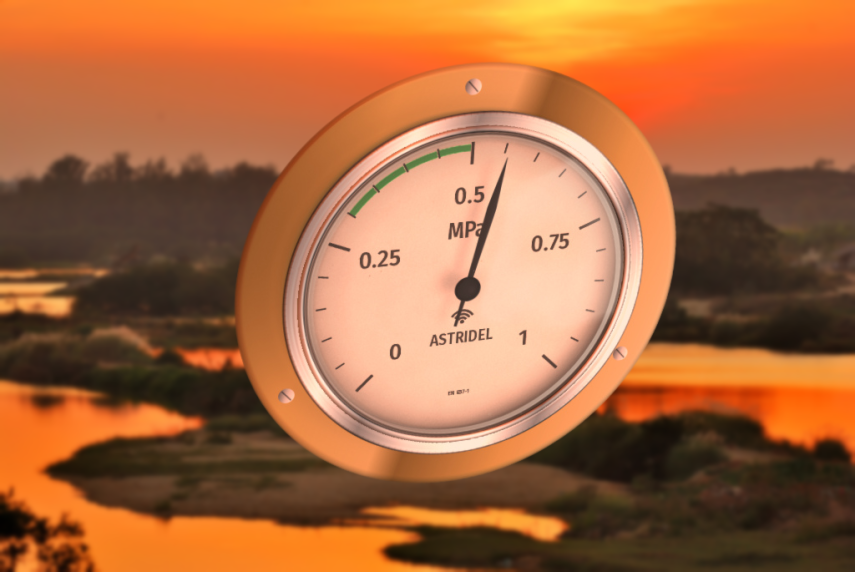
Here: 0.55 (MPa)
